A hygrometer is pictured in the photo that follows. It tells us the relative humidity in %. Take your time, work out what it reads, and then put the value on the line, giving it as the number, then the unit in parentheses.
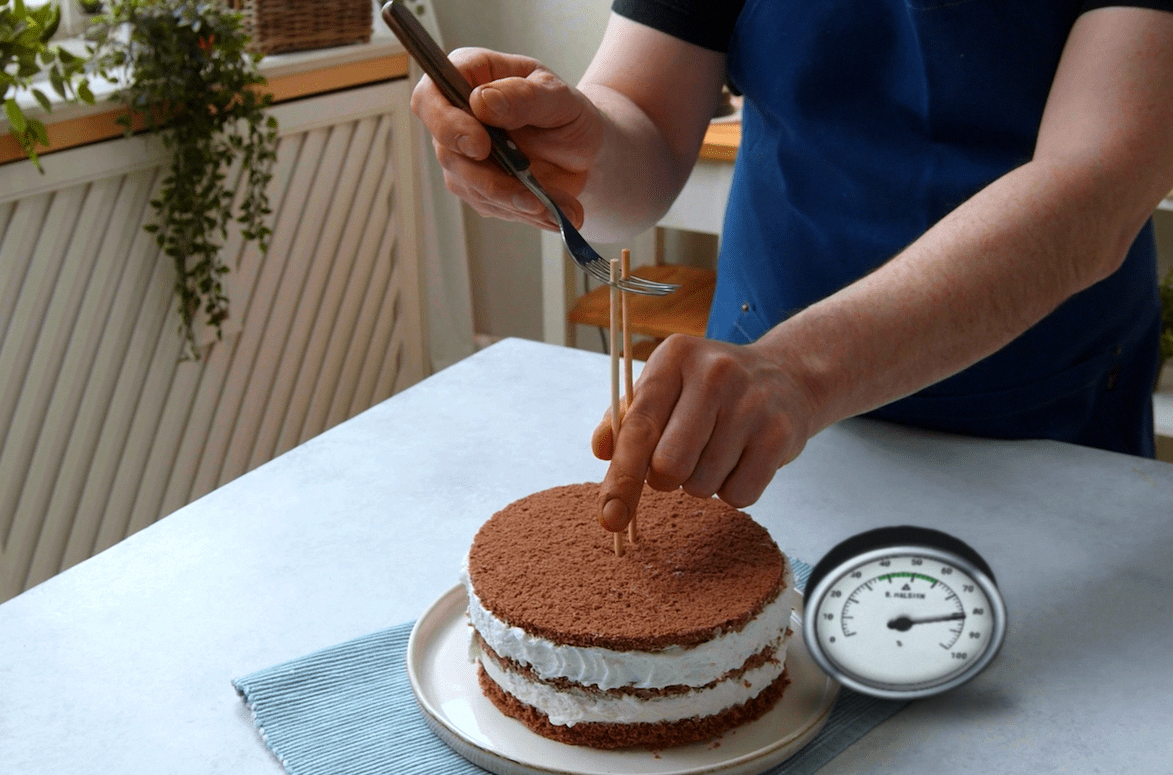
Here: 80 (%)
